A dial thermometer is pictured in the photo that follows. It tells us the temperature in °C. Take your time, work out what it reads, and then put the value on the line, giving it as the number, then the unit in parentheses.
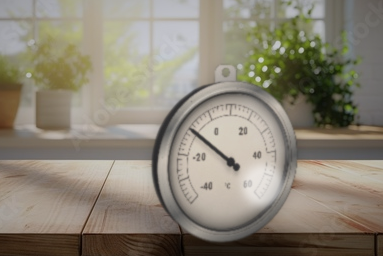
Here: -10 (°C)
